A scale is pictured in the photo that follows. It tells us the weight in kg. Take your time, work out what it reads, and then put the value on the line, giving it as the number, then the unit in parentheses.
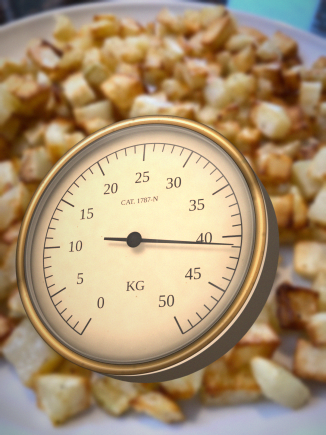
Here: 41 (kg)
